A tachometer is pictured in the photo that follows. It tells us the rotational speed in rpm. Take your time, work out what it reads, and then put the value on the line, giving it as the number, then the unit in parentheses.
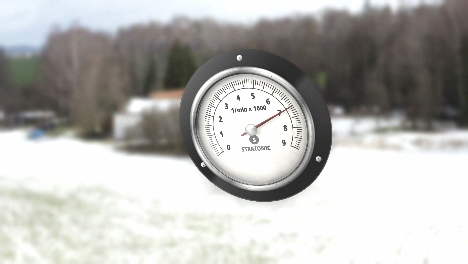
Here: 7000 (rpm)
